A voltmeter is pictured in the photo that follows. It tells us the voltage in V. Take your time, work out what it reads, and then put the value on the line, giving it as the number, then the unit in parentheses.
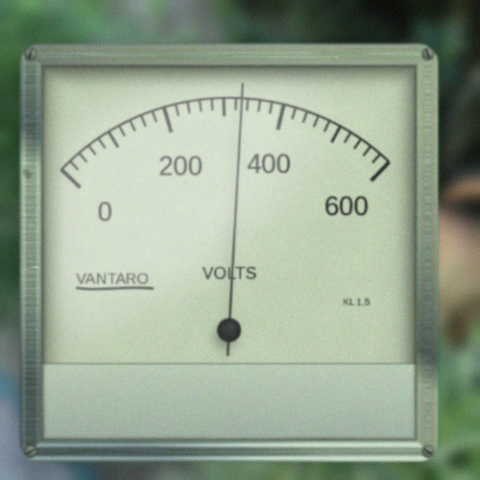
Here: 330 (V)
